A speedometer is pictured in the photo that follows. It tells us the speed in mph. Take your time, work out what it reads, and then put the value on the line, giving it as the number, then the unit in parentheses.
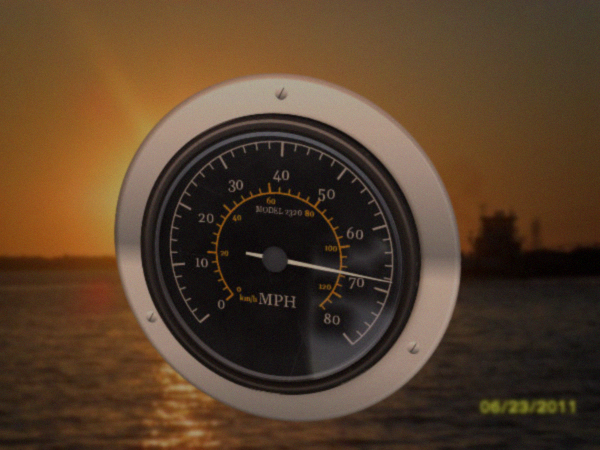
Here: 68 (mph)
